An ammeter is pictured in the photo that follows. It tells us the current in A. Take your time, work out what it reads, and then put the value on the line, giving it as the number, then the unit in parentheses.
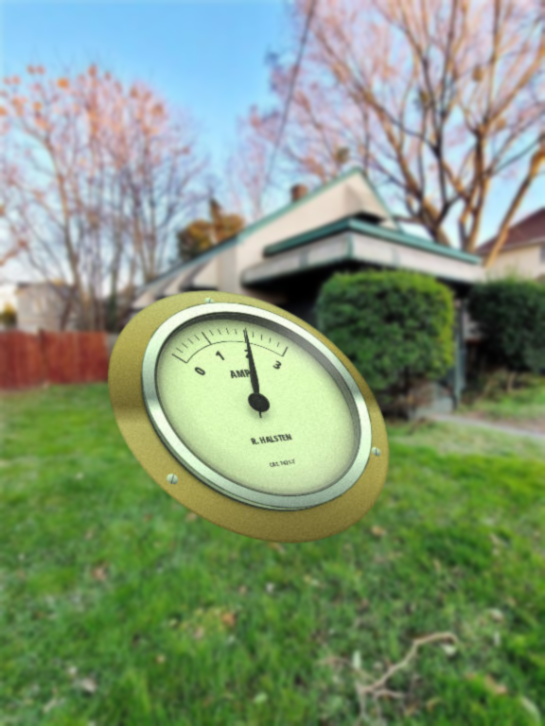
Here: 2 (A)
